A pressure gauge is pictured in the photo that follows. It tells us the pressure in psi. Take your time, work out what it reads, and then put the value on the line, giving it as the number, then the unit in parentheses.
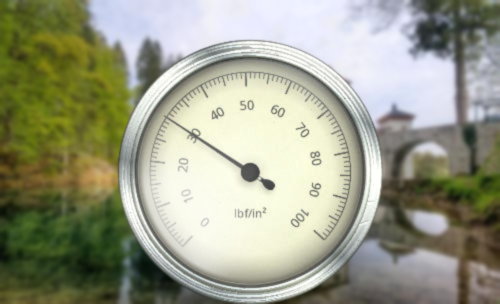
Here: 30 (psi)
